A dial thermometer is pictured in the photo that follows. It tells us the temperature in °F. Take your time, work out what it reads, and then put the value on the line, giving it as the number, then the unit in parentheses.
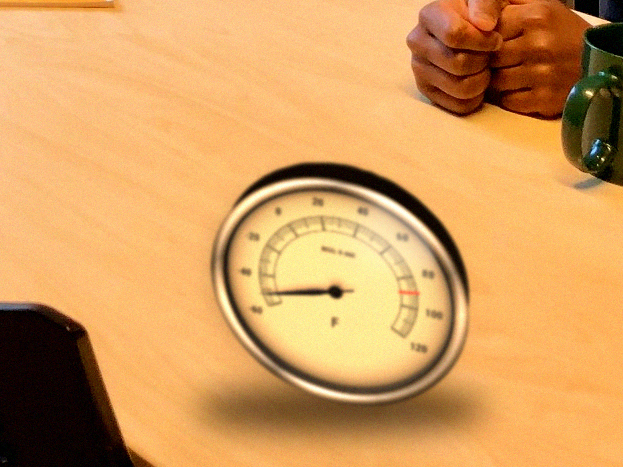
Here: -50 (°F)
